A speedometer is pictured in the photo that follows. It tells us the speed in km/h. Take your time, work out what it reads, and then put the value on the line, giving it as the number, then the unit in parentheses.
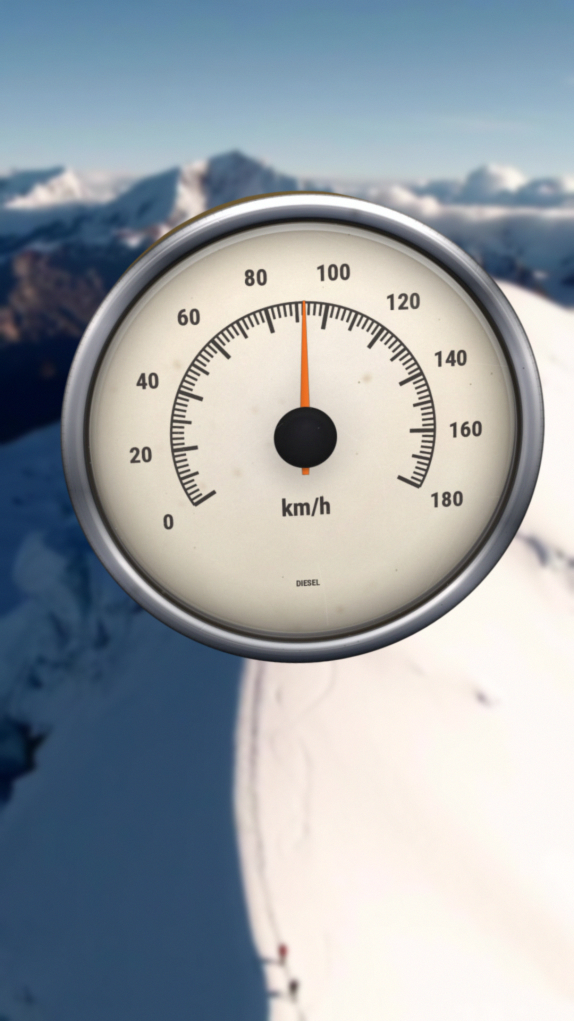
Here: 92 (km/h)
